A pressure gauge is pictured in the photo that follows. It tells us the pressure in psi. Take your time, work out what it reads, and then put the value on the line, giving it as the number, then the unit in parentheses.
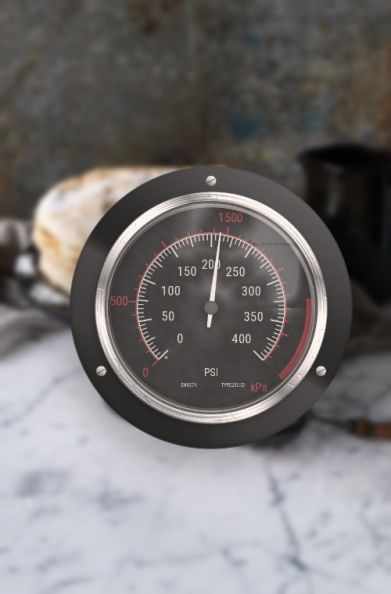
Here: 210 (psi)
